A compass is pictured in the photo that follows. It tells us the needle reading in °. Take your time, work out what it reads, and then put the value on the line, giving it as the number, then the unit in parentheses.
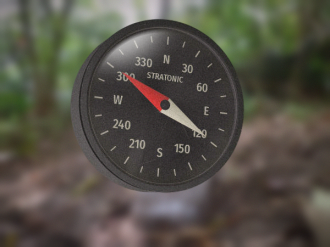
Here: 300 (°)
